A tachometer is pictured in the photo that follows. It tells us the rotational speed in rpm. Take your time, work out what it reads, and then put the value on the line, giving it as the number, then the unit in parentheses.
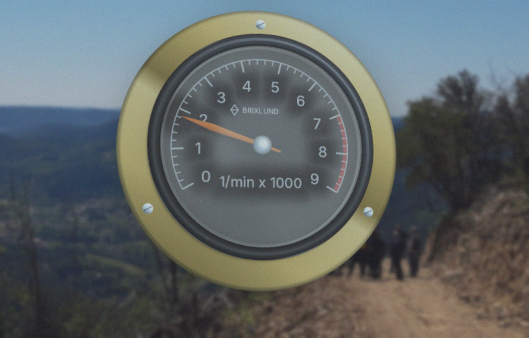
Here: 1800 (rpm)
